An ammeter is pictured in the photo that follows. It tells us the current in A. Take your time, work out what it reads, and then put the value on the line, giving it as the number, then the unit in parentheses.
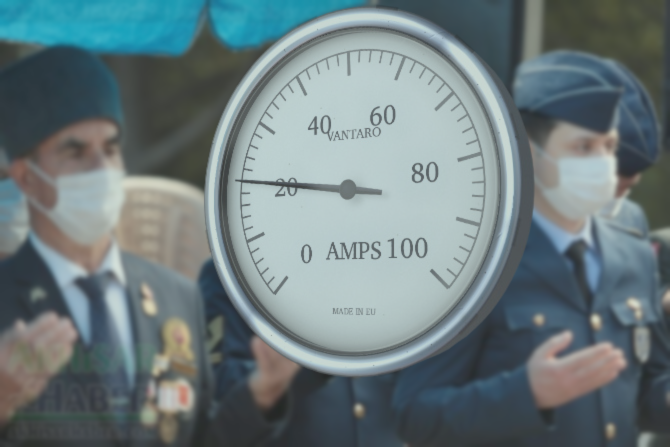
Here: 20 (A)
